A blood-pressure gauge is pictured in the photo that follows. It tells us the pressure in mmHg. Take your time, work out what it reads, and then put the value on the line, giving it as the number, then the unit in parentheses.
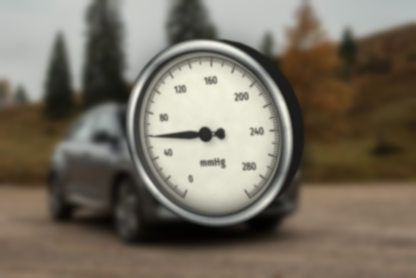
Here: 60 (mmHg)
